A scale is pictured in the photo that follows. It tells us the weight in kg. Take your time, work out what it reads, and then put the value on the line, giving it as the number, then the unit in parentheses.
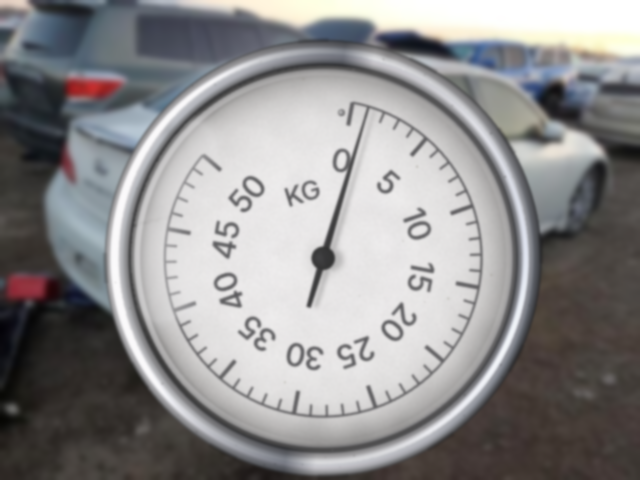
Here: 1 (kg)
